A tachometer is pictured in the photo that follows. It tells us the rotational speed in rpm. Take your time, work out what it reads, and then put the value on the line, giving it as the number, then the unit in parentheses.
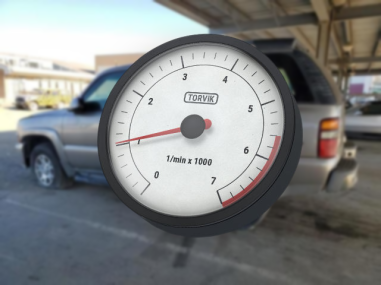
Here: 1000 (rpm)
